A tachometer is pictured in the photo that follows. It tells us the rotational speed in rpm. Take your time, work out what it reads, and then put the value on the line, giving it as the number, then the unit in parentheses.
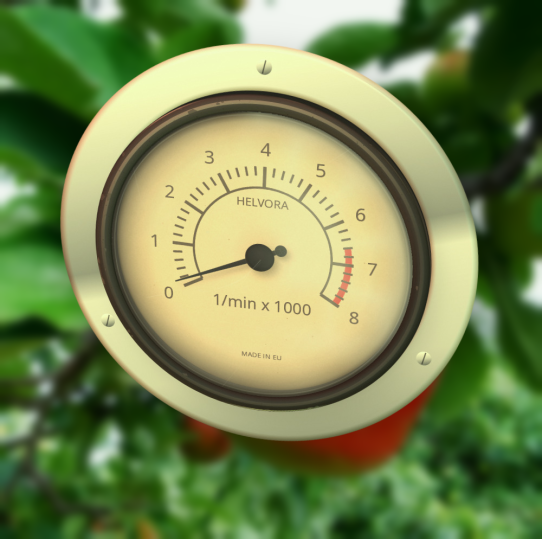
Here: 200 (rpm)
